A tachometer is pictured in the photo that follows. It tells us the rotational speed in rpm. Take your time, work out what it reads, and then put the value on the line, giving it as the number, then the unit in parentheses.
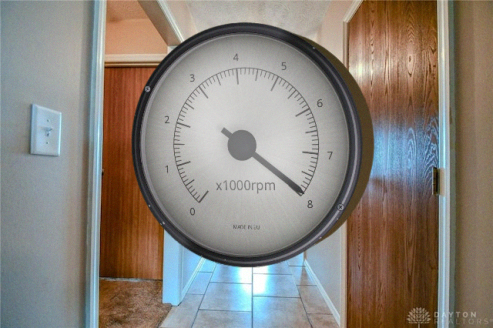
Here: 7900 (rpm)
